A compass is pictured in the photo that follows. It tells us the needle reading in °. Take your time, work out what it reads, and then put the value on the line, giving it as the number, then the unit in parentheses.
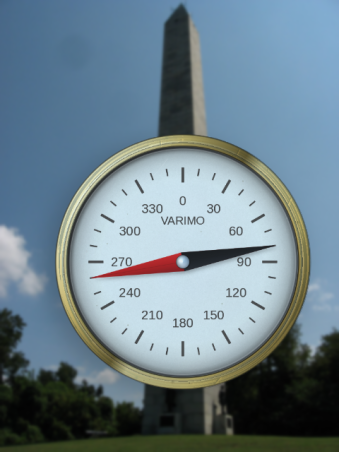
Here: 260 (°)
